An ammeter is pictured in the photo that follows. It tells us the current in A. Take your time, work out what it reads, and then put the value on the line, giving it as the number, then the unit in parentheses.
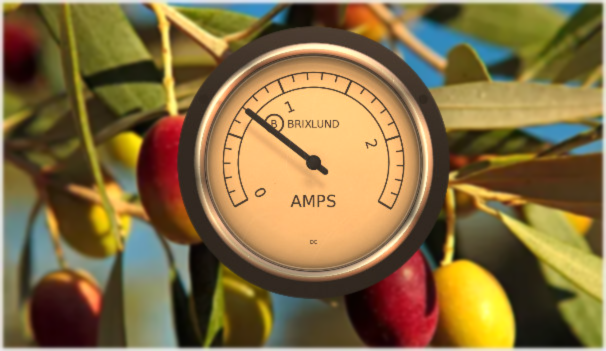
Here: 0.7 (A)
